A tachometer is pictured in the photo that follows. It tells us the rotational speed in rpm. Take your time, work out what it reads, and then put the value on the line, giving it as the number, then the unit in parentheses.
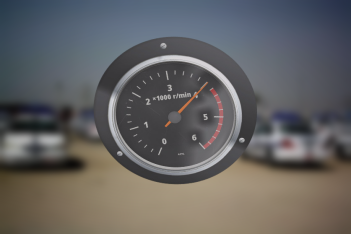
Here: 4000 (rpm)
